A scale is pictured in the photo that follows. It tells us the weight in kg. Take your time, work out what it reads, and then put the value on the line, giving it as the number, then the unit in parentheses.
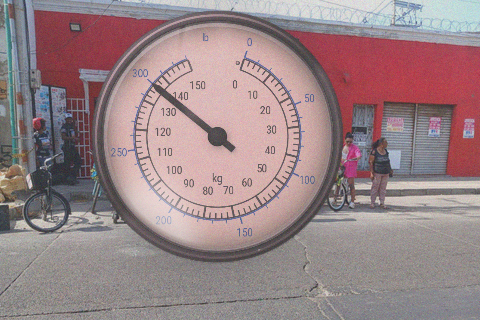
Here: 136 (kg)
